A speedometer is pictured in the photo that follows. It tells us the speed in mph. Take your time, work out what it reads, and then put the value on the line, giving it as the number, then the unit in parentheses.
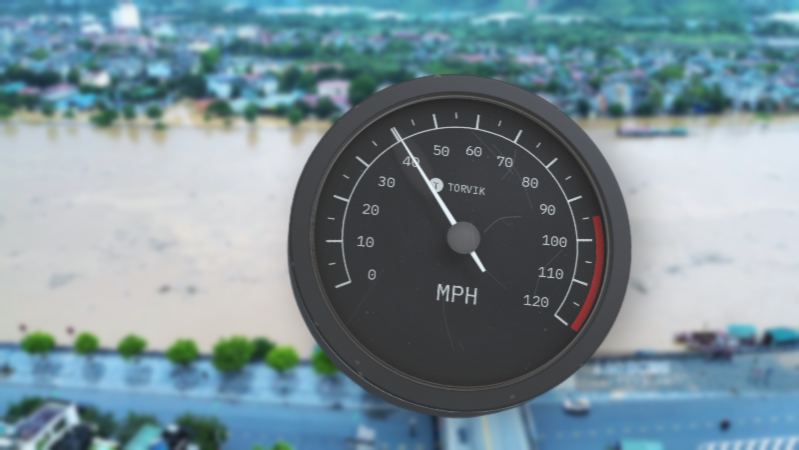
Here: 40 (mph)
